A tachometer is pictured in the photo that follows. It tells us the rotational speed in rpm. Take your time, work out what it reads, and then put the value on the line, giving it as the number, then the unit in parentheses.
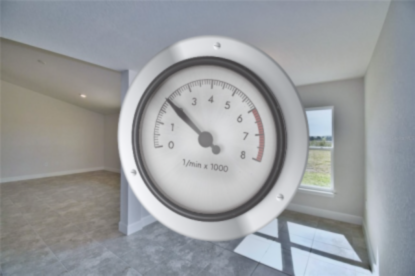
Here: 2000 (rpm)
